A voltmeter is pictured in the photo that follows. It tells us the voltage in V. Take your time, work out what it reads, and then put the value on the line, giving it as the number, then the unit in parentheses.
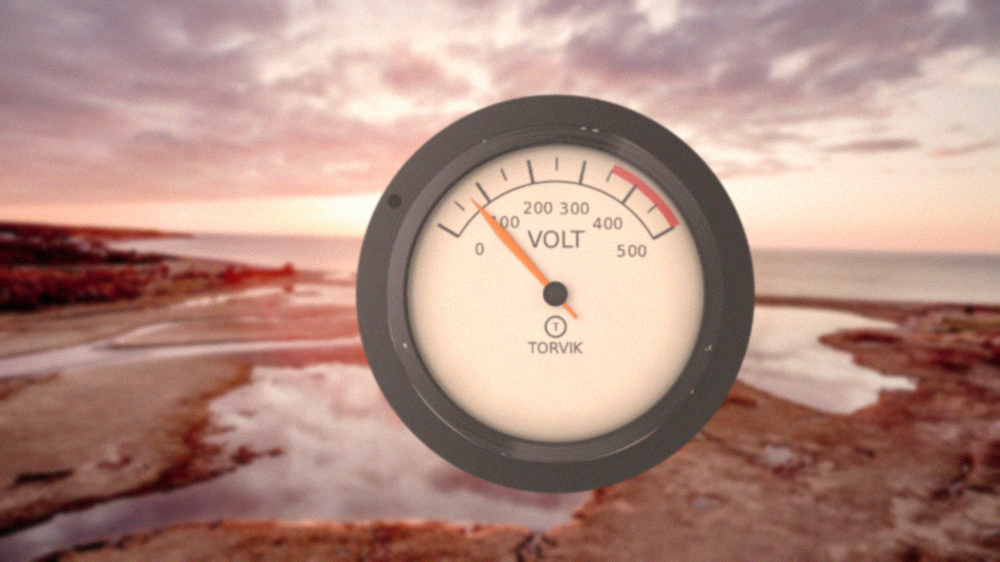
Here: 75 (V)
